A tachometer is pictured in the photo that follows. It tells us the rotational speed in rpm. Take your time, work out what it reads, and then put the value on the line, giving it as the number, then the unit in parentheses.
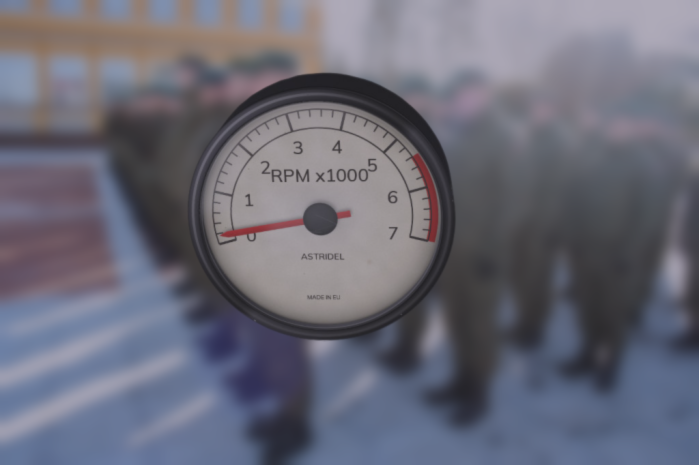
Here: 200 (rpm)
